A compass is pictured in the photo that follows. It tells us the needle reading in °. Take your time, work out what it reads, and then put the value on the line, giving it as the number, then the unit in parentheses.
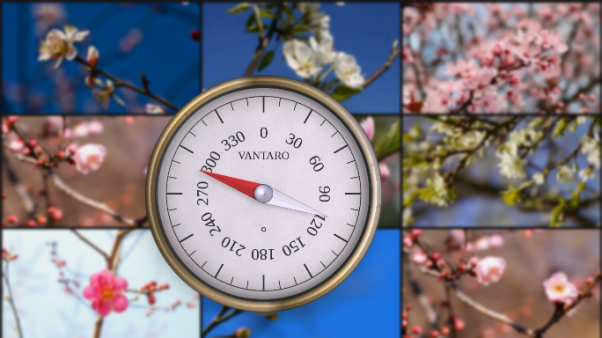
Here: 290 (°)
